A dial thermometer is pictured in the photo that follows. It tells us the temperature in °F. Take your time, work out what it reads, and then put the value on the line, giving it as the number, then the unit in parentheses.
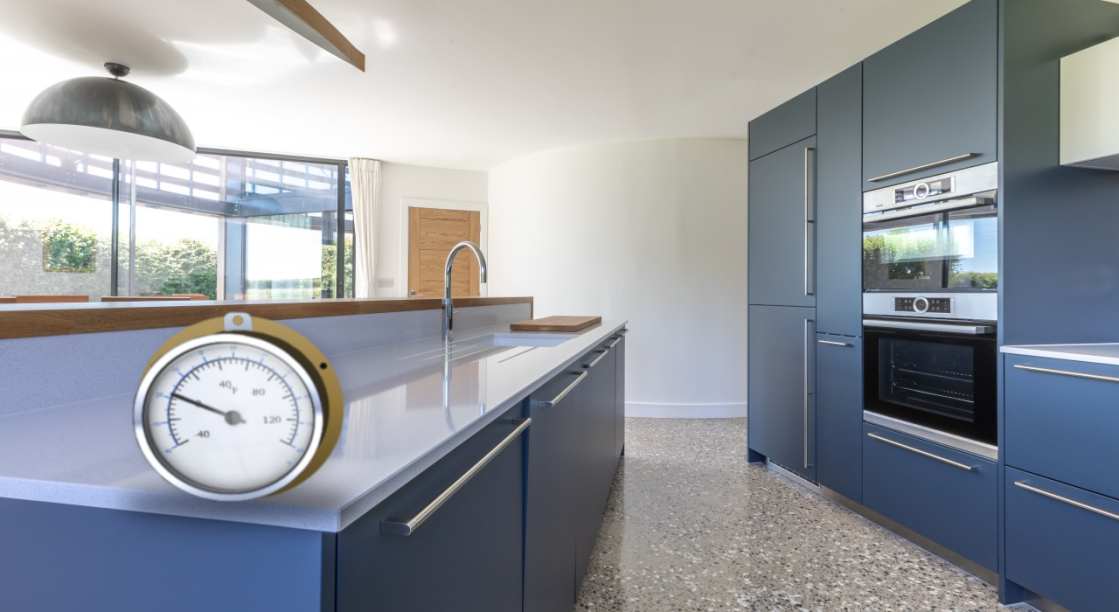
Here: 0 (°F)
